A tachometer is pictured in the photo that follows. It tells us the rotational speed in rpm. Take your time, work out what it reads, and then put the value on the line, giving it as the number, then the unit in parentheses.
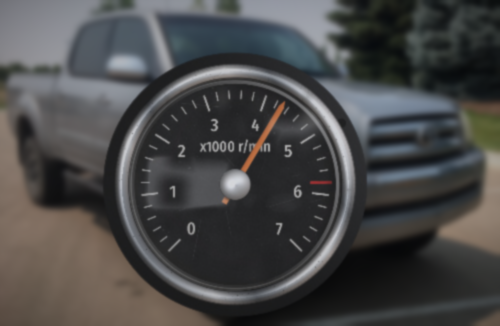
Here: 4300 (rpm)
